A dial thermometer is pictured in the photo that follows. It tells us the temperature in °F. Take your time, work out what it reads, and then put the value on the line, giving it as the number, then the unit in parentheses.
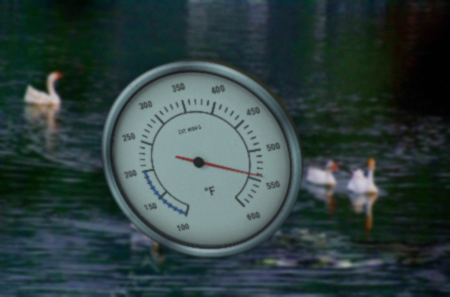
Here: 540 (°F)
